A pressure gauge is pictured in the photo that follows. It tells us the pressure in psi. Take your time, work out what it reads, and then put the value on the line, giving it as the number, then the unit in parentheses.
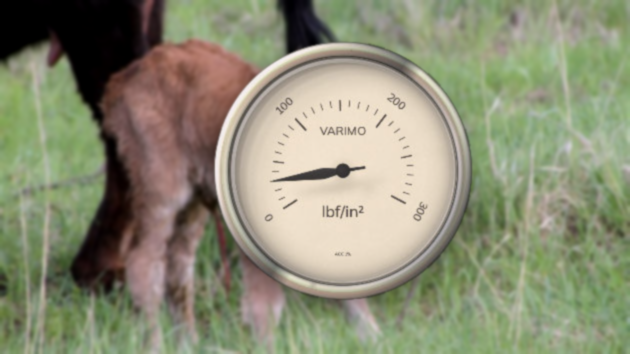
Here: 30 (psi)
